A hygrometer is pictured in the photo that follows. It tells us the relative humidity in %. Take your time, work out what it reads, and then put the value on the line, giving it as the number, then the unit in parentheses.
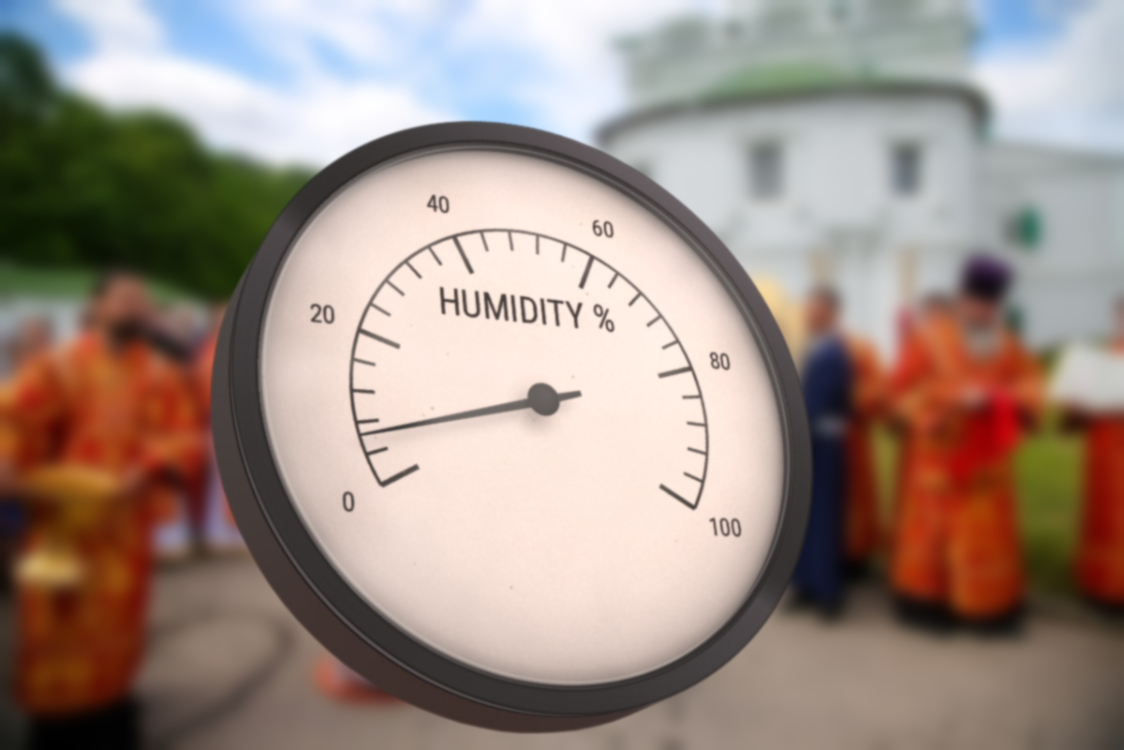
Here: 6 (%)
